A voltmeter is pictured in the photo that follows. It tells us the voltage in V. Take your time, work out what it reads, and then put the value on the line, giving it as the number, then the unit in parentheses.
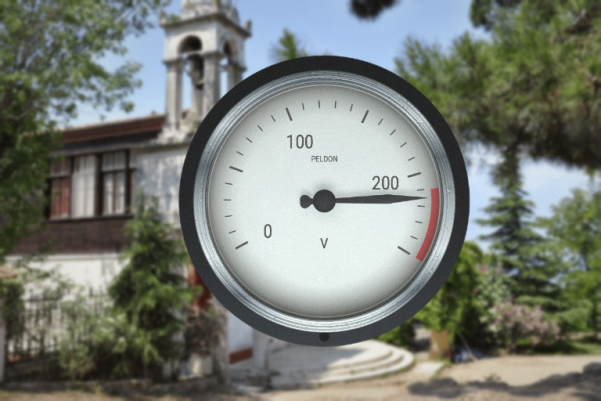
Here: 215 (V)
